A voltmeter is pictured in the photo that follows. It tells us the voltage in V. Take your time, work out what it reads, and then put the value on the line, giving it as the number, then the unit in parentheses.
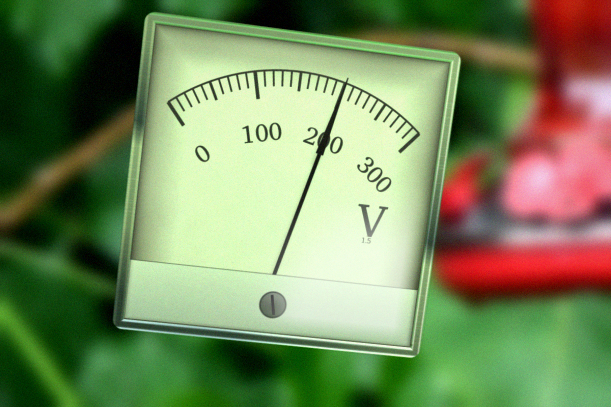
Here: 200 (V)
